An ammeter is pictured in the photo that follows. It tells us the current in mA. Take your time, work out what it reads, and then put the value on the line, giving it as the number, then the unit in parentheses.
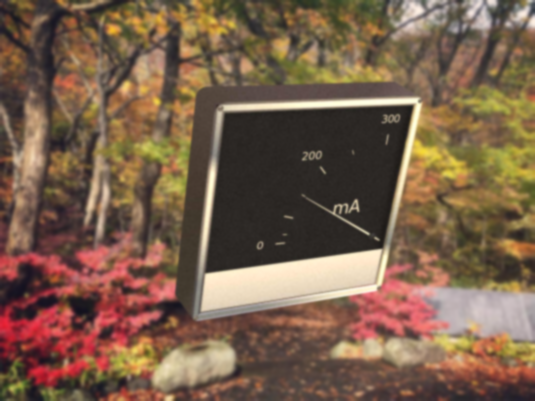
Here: 150 (mA)
